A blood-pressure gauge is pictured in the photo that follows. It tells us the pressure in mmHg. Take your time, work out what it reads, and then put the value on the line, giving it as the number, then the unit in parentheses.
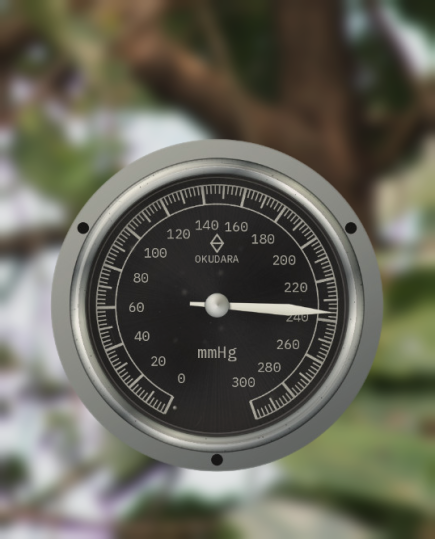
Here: 236 (mmHg)
